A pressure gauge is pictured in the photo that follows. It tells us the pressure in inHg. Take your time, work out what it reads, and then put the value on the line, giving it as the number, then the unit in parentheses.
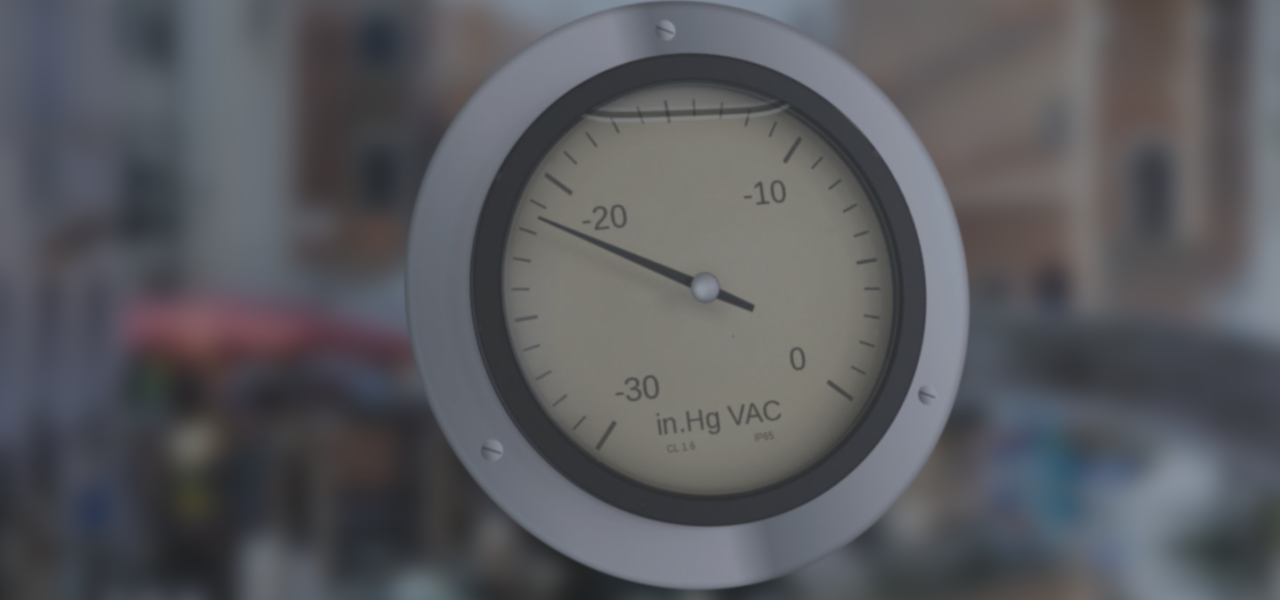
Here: -21.5 (inHg)
